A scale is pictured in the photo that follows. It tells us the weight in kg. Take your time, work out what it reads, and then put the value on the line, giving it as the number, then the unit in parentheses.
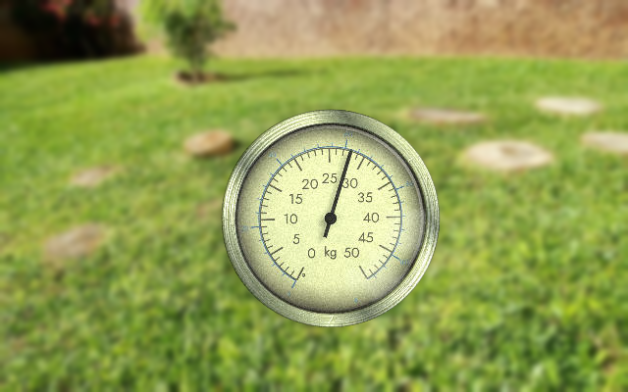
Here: 28 (kg)
